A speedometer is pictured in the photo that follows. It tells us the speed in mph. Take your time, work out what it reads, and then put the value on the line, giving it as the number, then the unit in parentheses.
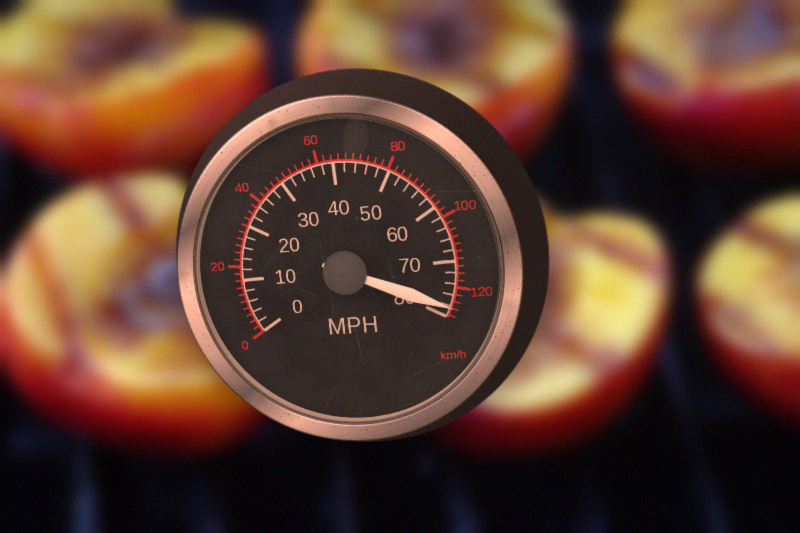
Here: 78 (mph)
